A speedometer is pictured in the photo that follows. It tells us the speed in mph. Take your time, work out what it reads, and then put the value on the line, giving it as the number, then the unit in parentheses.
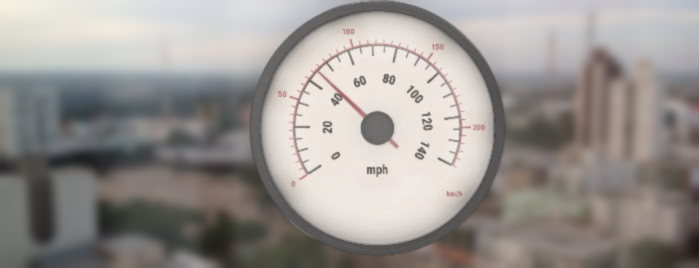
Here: 45 (mph)
